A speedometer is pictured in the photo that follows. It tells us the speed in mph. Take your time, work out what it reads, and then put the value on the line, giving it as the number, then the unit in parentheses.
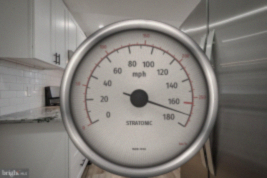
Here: 170 (mph)
